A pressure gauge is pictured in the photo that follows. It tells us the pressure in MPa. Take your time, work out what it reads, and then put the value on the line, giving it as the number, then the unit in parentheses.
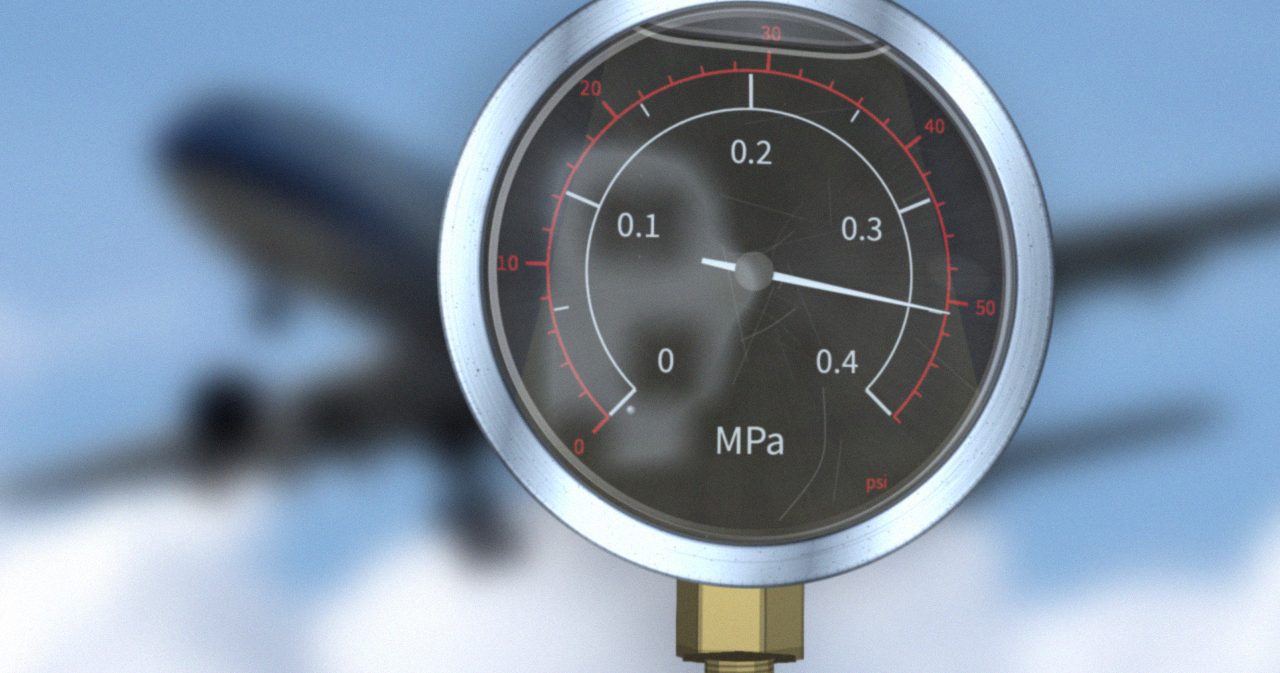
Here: 0.35 (MPa)
